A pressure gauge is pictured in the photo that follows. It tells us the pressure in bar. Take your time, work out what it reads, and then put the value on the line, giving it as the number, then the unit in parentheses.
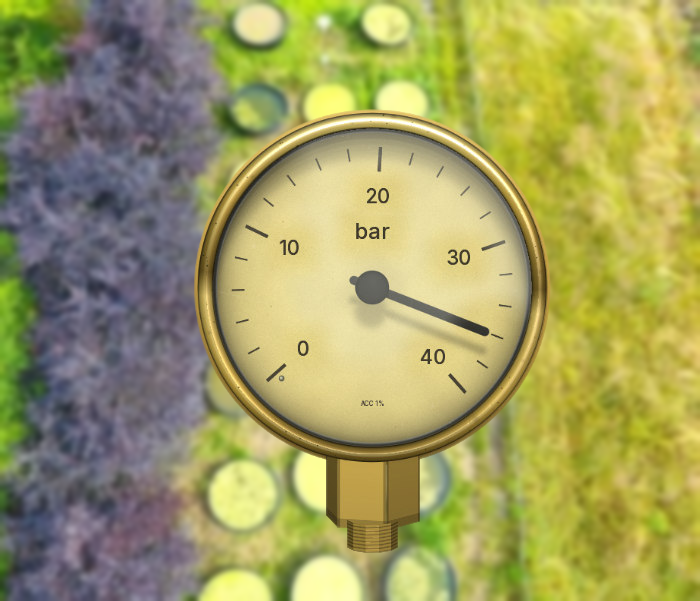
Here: 36 (bar)
